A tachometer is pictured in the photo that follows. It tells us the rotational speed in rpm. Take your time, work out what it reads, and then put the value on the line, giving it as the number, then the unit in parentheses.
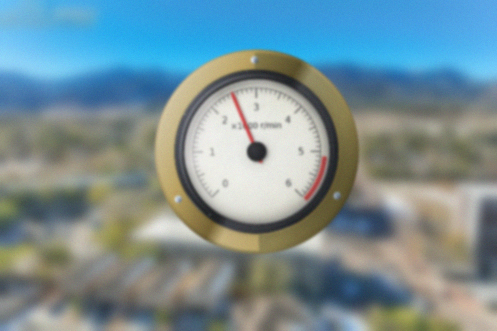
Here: 2500 (rpm)
